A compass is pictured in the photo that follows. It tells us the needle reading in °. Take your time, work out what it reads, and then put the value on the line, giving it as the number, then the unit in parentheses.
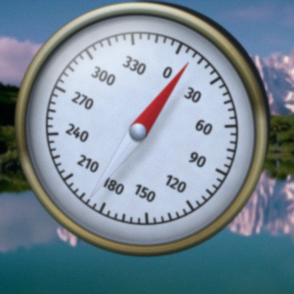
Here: 10 (°)
